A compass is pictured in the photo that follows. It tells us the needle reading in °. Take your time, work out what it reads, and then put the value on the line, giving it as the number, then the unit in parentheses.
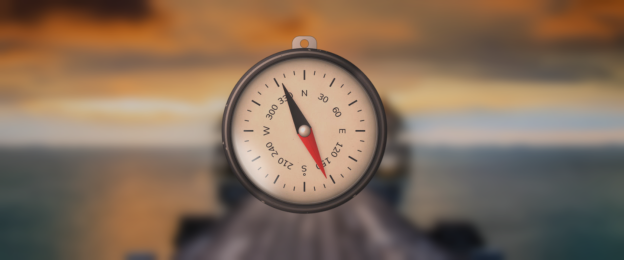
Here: 155 (°)
